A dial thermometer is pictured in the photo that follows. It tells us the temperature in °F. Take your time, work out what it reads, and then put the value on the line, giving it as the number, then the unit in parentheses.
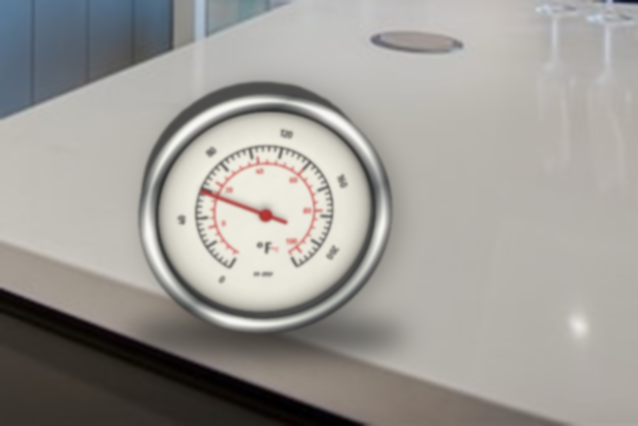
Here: 60 (°F)
